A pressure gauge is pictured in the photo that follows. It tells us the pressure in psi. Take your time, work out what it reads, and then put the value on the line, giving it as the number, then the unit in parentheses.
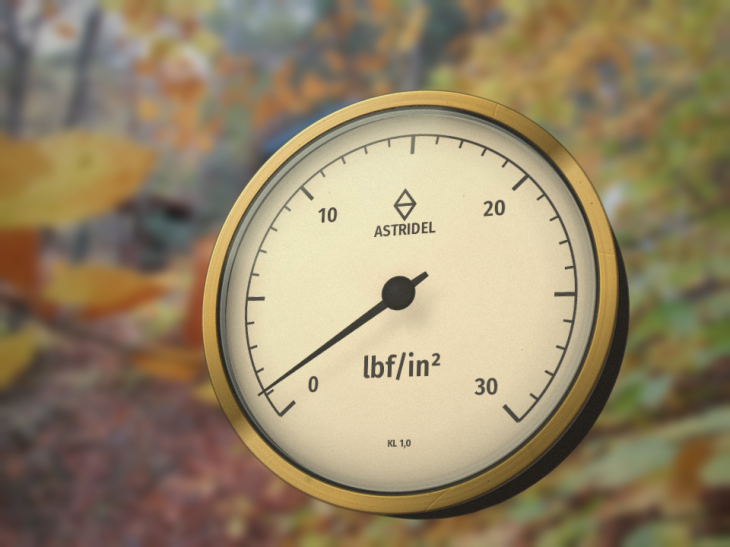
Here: 1 (psi)
